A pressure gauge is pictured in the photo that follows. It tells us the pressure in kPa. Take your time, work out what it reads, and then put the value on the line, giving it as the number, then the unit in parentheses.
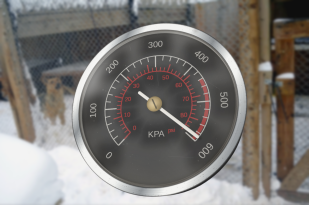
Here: 590 (kPa)
